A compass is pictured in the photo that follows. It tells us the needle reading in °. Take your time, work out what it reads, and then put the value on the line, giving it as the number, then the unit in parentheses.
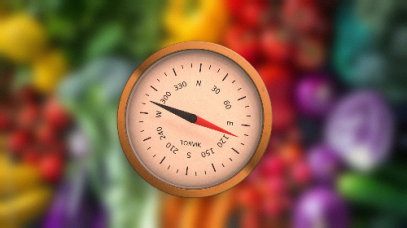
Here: 105 (°)
